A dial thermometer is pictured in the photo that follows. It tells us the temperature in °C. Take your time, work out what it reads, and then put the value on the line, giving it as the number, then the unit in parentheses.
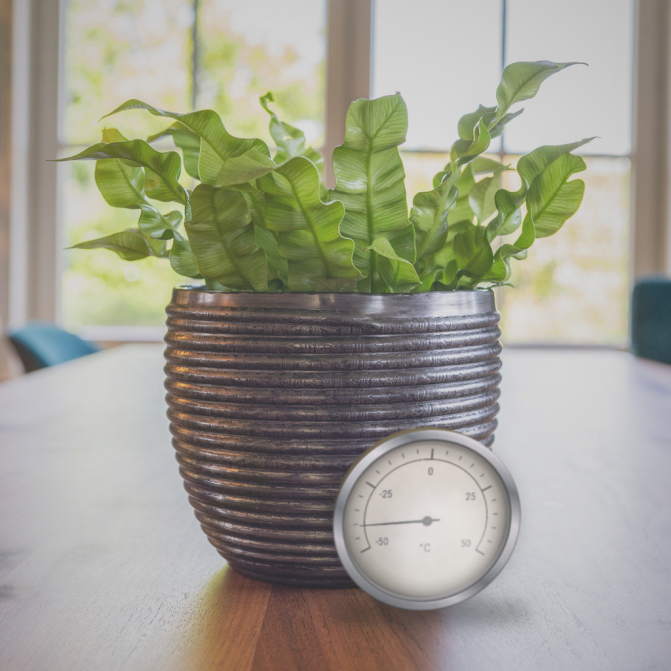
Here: -40 (°C)
